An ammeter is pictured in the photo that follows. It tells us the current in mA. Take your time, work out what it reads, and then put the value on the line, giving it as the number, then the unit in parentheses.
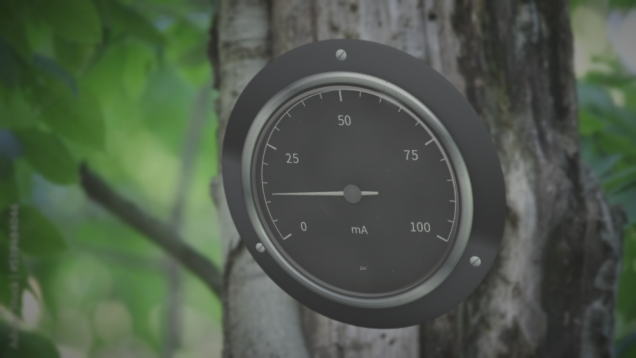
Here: 12.5 (mA)
